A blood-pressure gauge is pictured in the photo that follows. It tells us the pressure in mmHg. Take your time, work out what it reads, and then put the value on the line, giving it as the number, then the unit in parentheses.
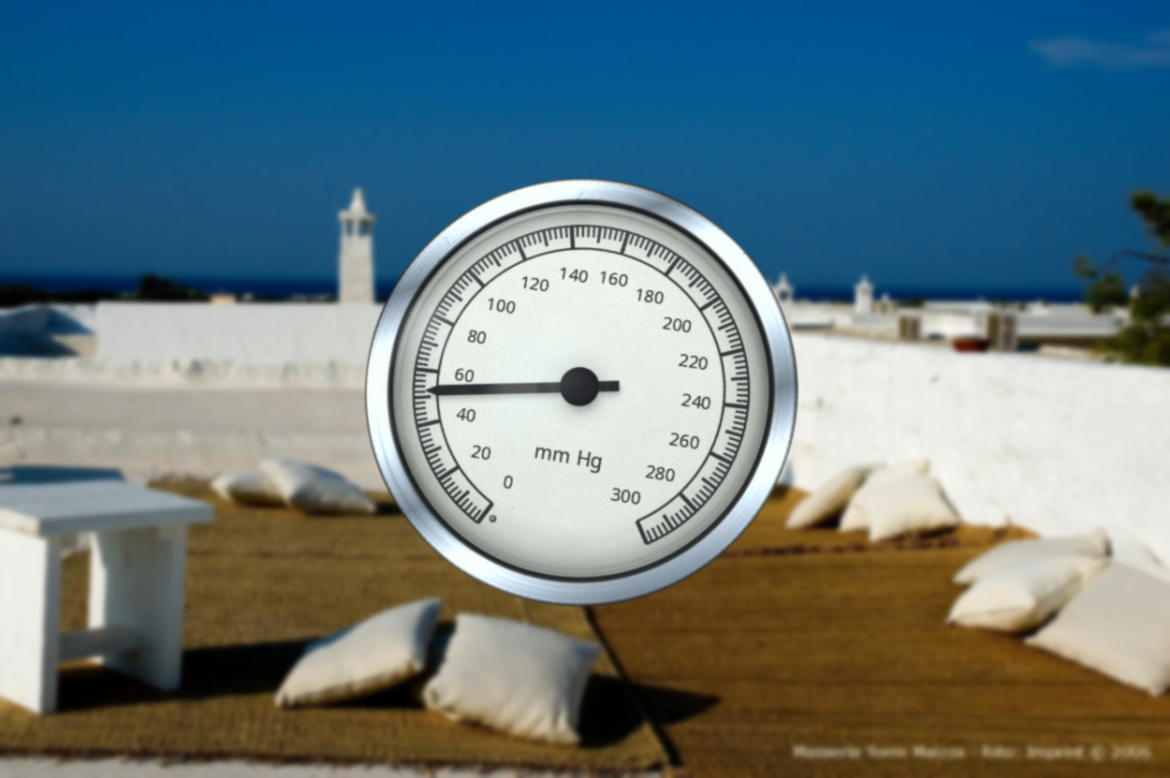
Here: 52 (mmHg)
